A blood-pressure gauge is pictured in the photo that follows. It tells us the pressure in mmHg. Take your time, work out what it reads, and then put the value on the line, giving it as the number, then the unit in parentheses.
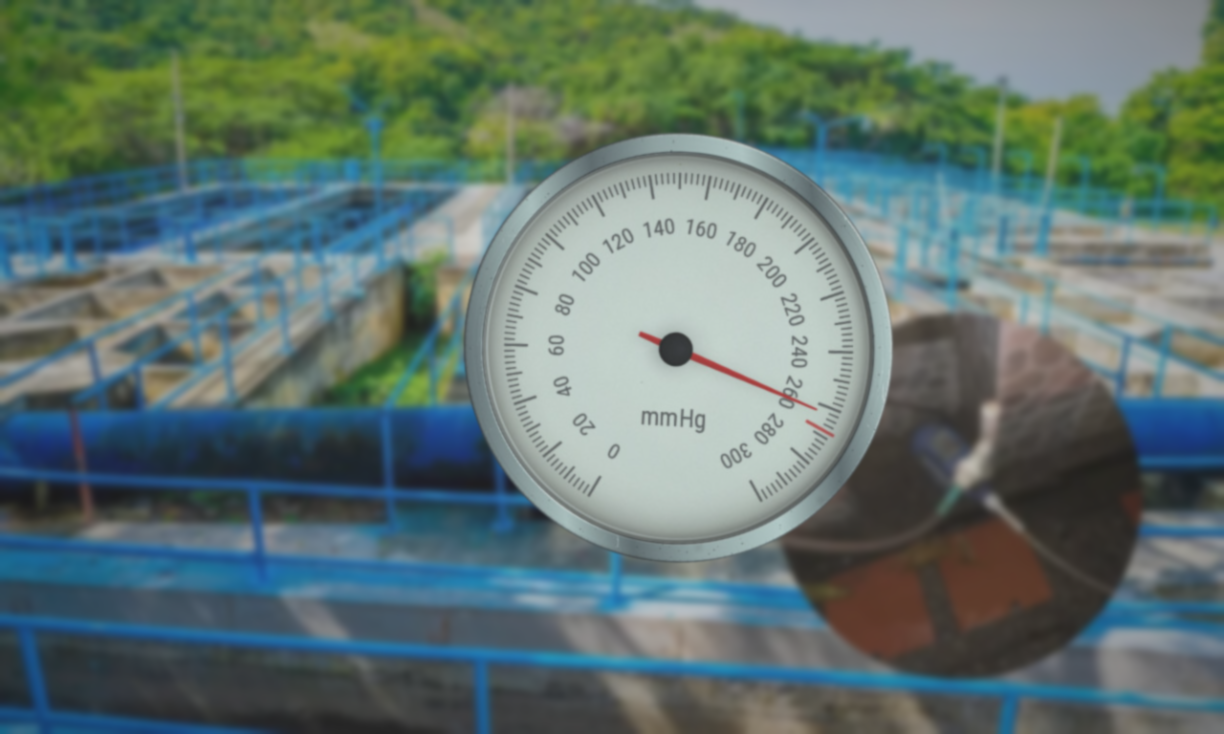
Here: 262 (mmHg)
